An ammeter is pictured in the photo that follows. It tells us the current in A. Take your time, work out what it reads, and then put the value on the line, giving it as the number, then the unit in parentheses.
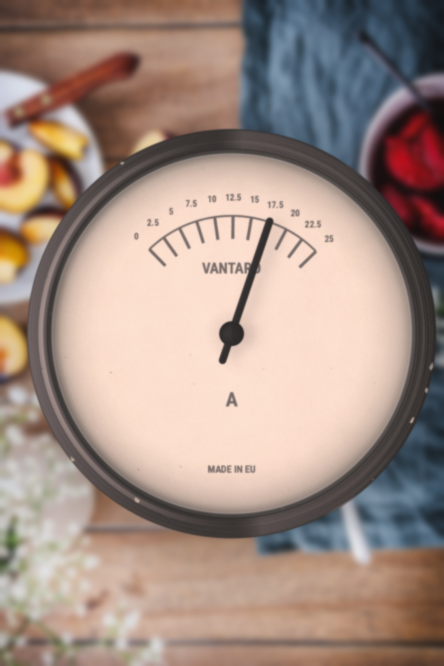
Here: 17.5 (A)
